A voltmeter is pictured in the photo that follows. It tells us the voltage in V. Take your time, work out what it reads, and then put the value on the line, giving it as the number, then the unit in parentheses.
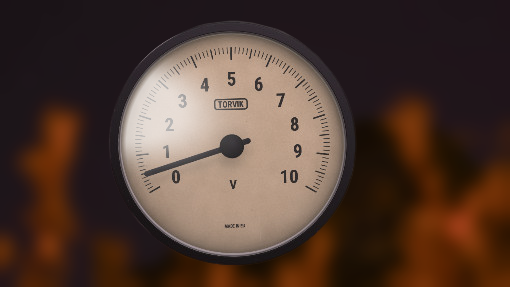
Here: 0.5 (V)
